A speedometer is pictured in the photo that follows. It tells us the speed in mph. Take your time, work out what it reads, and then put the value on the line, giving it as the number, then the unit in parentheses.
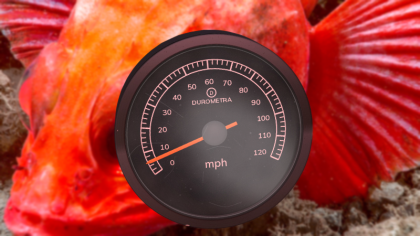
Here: 6 (mph)
